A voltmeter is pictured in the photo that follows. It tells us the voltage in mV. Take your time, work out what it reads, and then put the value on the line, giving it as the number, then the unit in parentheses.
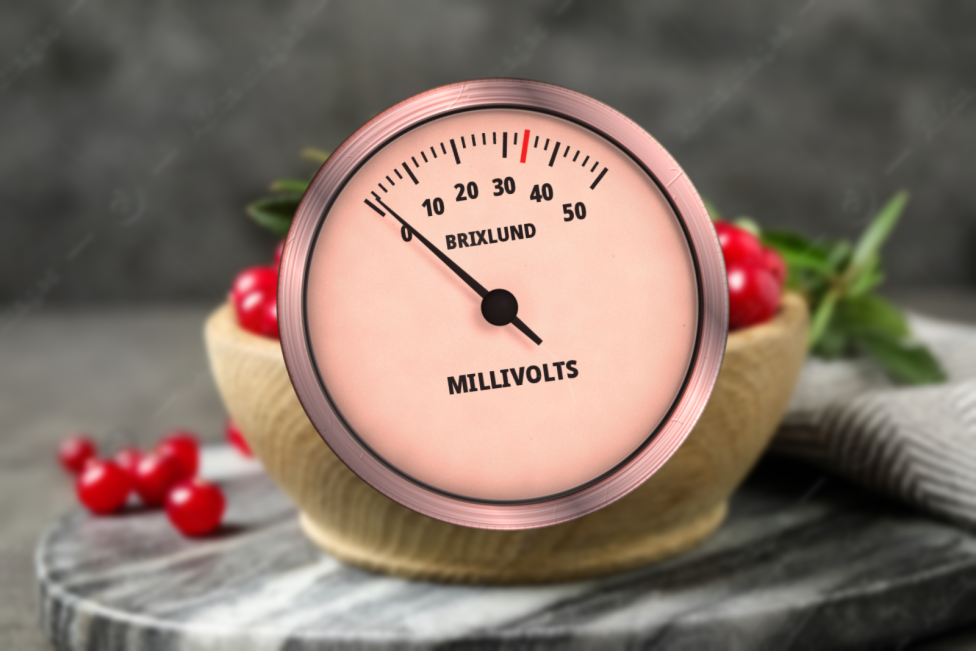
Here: 2 (mV)
